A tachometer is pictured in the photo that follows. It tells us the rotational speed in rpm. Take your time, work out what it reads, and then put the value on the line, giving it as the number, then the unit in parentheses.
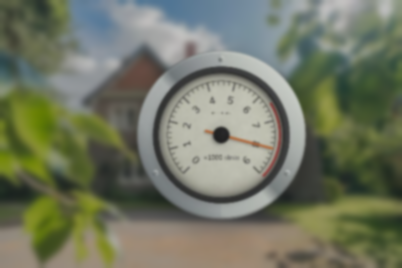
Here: 8000 (rpm)
